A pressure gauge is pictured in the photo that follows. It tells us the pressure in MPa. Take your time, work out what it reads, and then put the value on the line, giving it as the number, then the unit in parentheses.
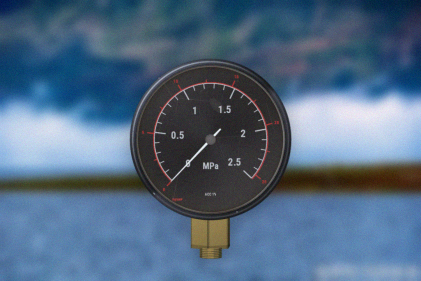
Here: 0 (MPa)
